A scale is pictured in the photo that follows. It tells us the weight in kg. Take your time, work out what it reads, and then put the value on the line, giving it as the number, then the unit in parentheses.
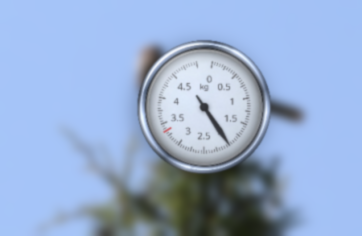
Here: 2 (kg)
